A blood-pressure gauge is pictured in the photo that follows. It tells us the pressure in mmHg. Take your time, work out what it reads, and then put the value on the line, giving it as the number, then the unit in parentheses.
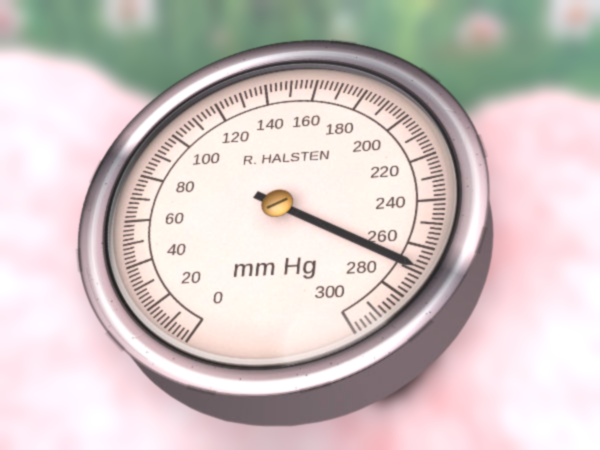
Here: 270 (mmHg)
